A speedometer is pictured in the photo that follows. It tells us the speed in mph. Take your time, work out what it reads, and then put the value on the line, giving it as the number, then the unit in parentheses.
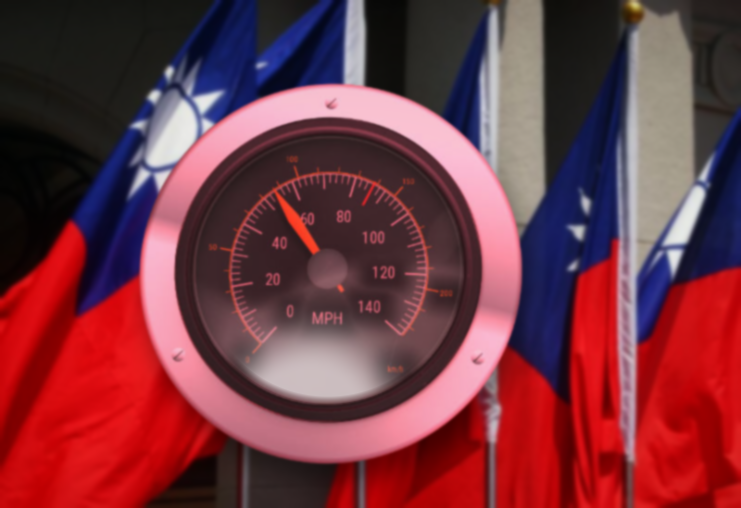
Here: 54 (mph)
